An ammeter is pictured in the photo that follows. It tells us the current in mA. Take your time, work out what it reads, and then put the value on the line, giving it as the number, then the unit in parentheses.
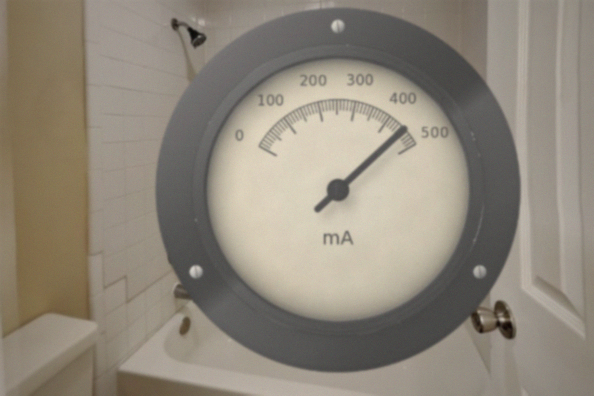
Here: 450 (mA)
